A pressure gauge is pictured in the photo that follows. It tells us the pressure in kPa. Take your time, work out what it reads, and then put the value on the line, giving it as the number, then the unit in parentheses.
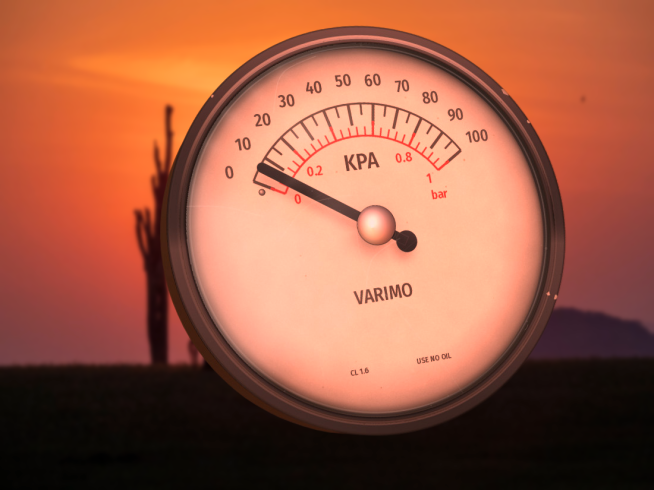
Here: 5 (kPa)
